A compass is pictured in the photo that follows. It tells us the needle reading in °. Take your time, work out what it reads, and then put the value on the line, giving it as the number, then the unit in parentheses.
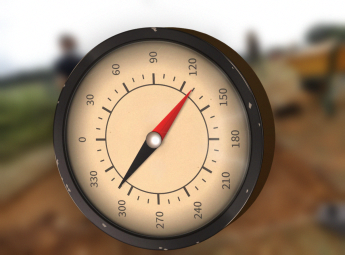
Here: 130 (°)
